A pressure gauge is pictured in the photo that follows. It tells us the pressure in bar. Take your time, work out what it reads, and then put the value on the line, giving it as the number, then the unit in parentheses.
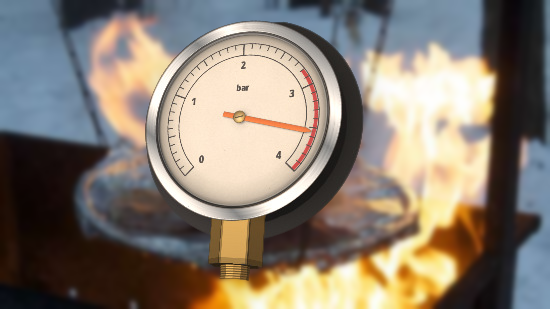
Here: 3.55 (bar)
